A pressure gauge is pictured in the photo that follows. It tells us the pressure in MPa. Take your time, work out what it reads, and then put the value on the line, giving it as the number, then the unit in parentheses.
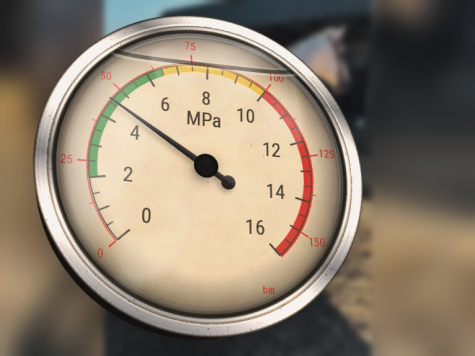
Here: 4.5 (MPa)
